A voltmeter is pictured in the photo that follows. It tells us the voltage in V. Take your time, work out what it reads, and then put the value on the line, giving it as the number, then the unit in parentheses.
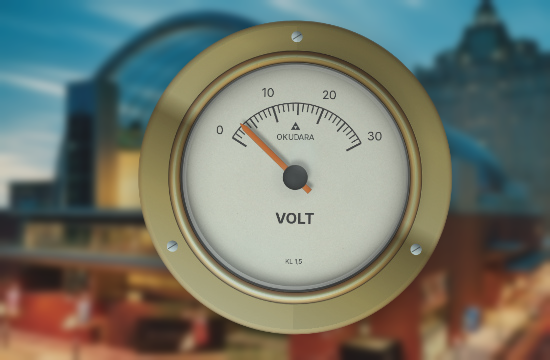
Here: 3 (V)
